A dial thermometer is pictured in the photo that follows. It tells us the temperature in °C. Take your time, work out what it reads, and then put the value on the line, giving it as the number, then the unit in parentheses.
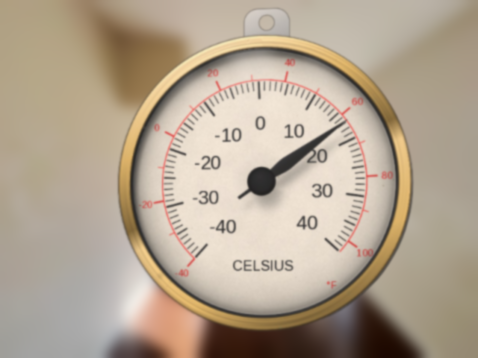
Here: 17 (°C)
